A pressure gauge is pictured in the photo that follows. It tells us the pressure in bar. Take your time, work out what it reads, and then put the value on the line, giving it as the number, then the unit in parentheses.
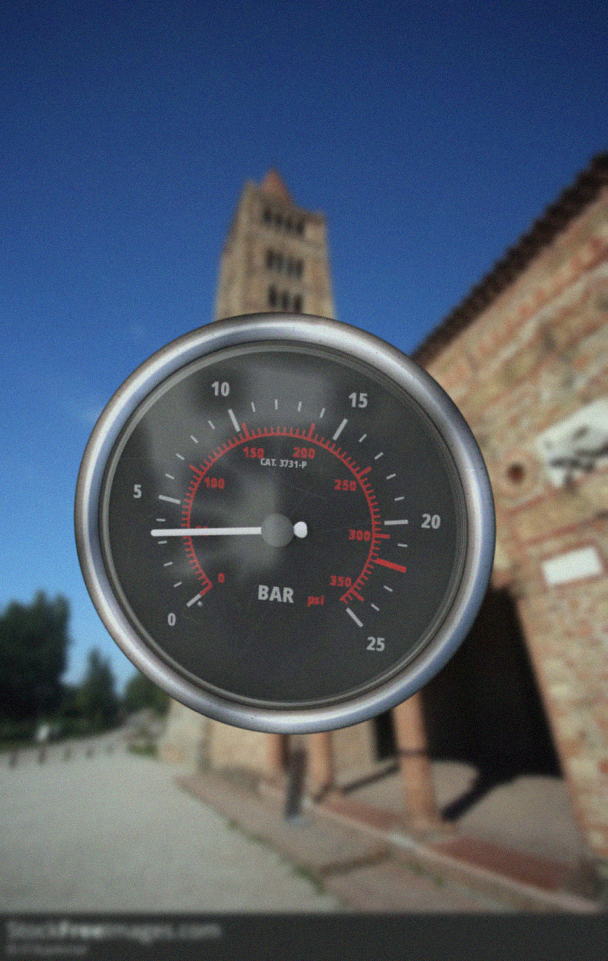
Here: 3.5 (bar)
